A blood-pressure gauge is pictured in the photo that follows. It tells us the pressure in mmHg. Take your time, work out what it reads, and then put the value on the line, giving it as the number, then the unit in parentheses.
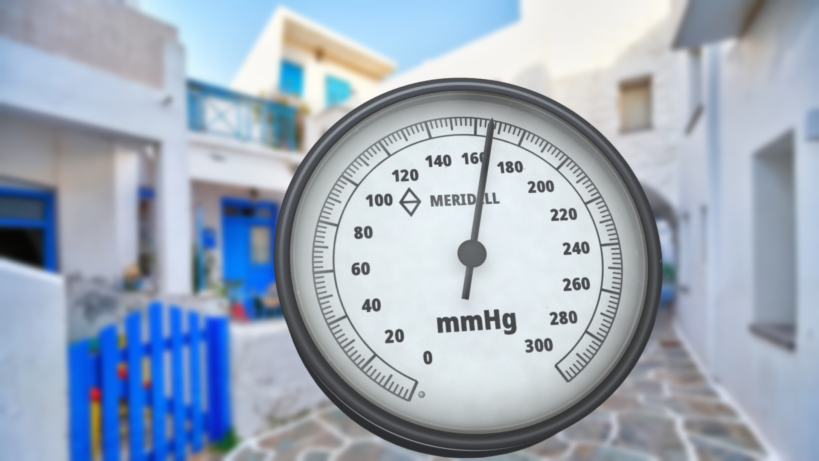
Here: 166 (mmHg)
